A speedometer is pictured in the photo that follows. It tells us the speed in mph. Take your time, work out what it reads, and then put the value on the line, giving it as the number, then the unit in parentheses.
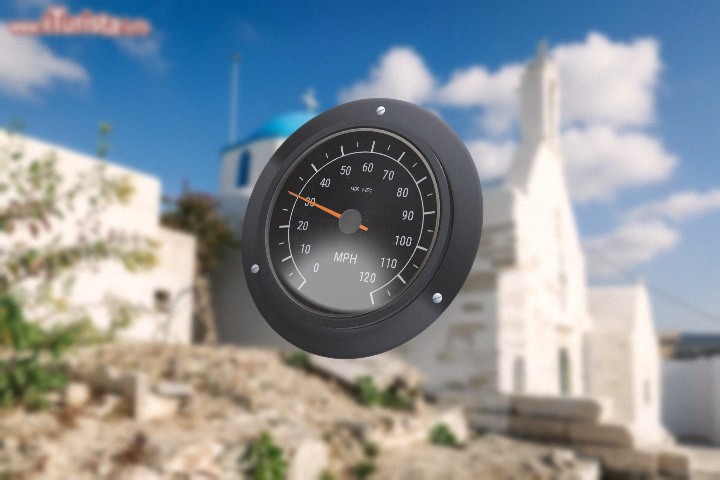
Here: 30 (mph)
